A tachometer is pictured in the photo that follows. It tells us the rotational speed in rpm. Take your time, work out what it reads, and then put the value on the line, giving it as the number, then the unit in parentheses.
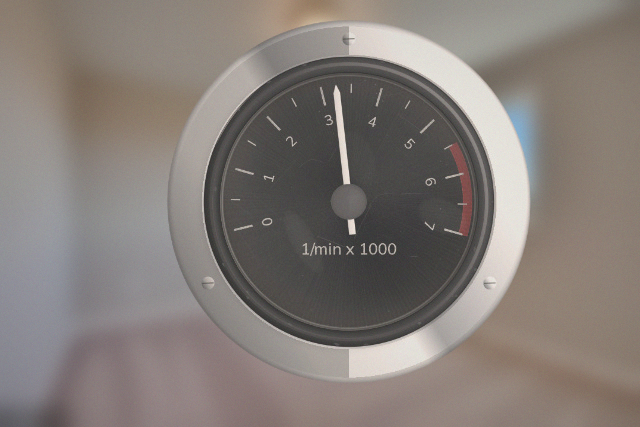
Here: 3250 (rpm)
